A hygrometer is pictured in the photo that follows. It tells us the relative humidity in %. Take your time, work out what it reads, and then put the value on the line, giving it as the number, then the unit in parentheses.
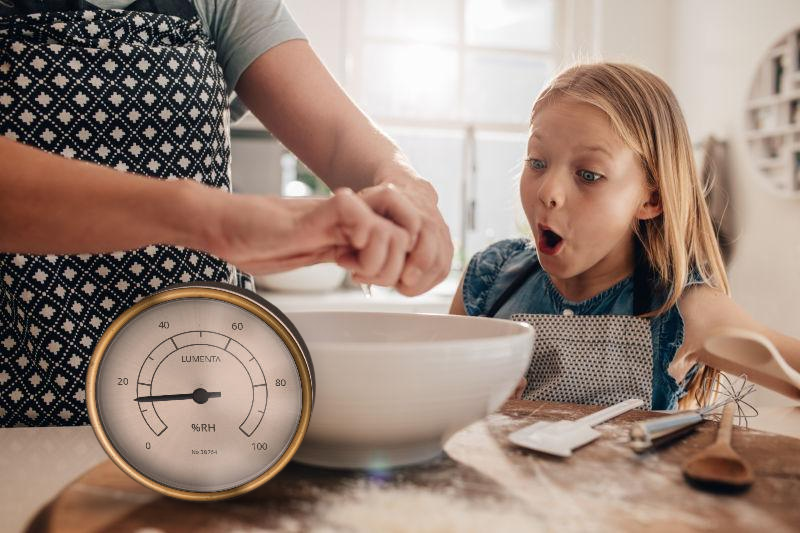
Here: 15 (%)
